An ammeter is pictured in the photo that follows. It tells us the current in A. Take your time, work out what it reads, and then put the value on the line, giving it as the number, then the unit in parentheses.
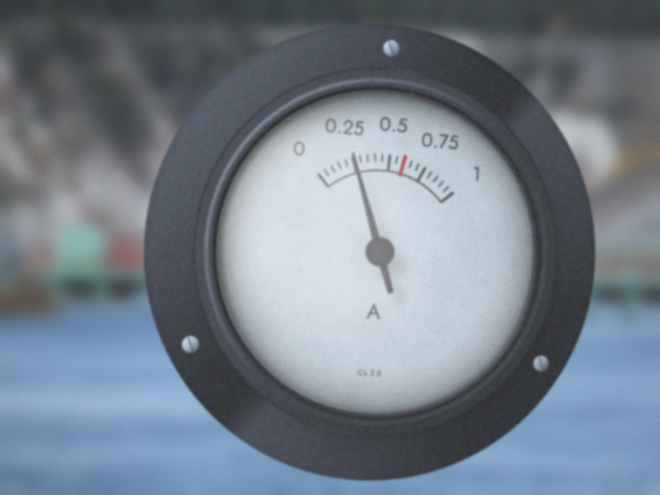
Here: 0.25 (A)
